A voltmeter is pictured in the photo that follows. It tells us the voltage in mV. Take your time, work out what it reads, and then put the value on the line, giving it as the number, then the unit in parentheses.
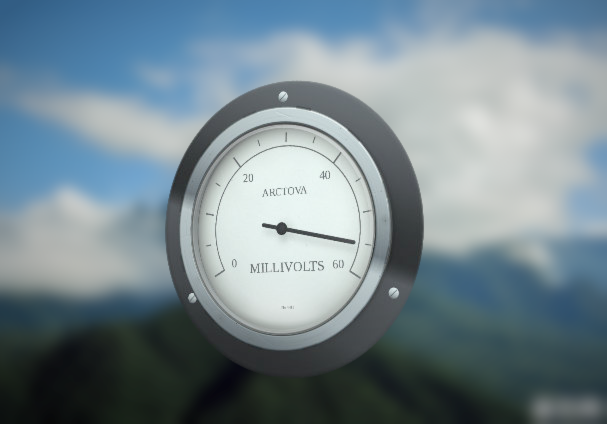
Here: 55 (mV)
